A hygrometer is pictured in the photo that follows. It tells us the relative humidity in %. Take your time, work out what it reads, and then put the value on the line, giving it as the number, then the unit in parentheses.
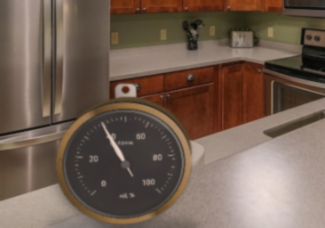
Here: 40 (%)
